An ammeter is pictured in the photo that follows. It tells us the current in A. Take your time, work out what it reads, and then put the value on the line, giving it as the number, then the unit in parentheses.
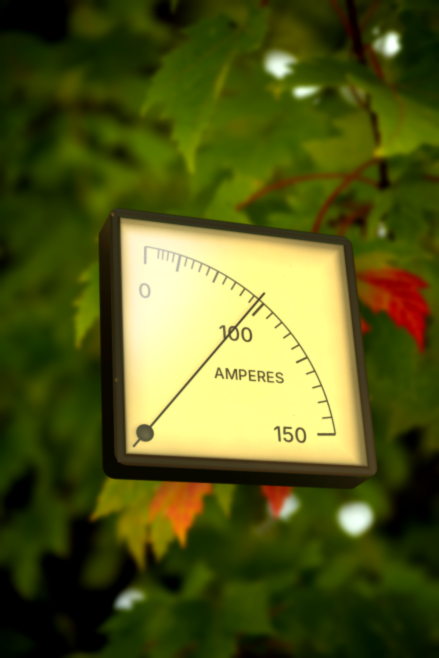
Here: 97.5 (A)
